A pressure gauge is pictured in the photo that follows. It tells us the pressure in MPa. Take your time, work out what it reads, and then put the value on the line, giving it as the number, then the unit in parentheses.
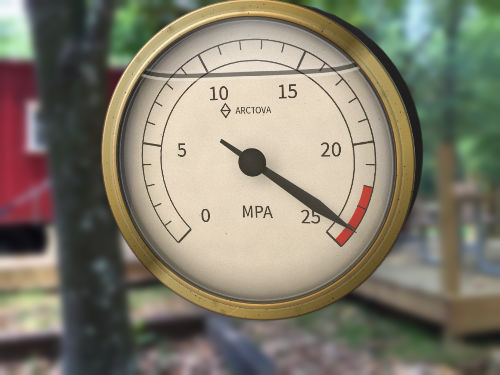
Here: 24 (MPa)
